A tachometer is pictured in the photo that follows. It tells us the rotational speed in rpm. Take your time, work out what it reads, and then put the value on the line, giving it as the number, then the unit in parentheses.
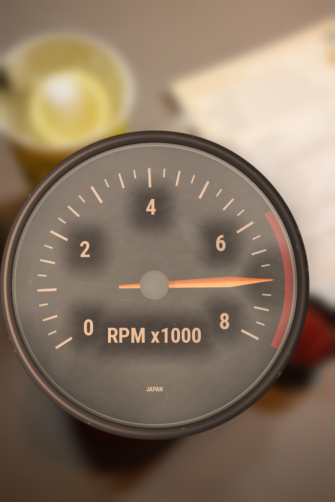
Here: 7000 (rpm)
